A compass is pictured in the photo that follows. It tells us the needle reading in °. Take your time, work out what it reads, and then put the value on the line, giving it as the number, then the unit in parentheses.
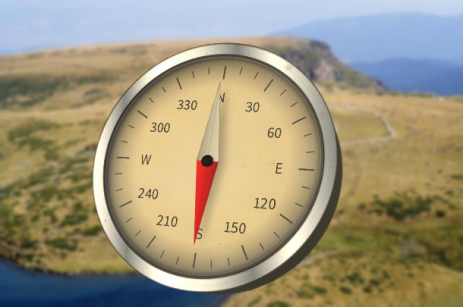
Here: 180 (°)
